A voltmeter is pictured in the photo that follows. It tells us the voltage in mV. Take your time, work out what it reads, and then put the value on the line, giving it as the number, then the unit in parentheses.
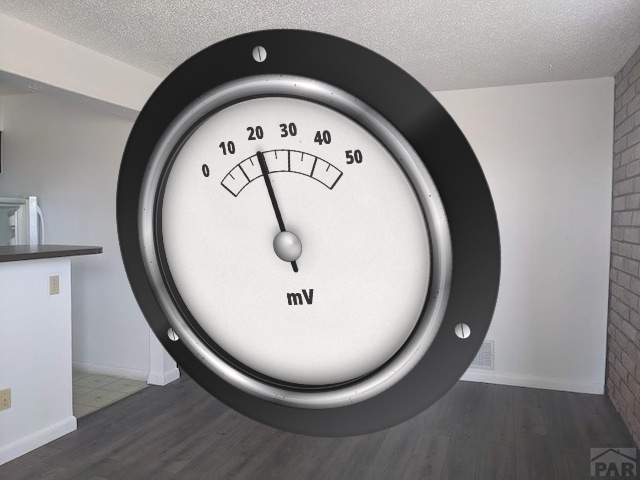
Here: 20 (mV)
